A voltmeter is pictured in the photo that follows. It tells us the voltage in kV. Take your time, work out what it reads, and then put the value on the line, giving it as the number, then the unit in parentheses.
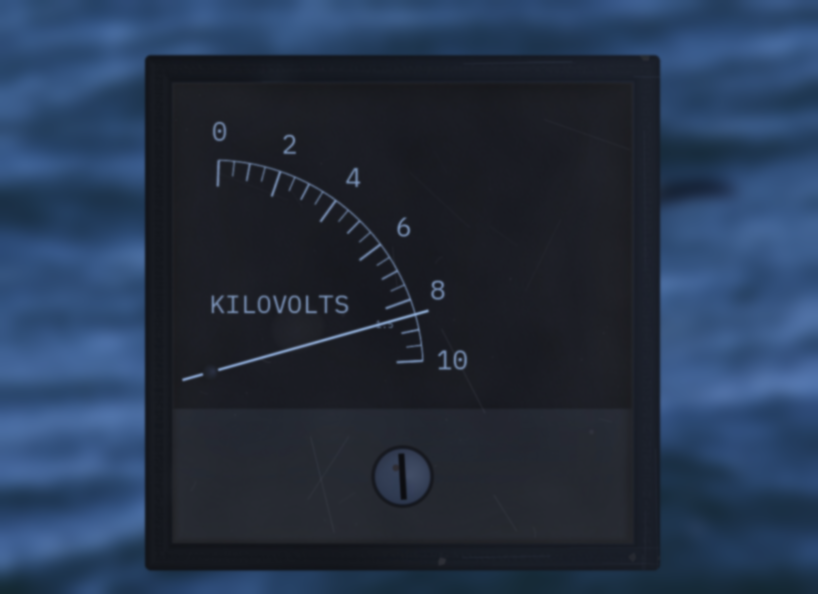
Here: 8.5 (kV)
